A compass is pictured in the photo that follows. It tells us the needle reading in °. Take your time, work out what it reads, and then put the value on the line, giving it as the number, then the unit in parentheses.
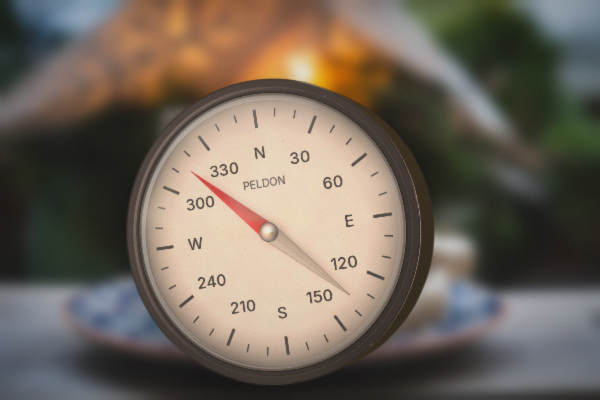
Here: 315 (°)
